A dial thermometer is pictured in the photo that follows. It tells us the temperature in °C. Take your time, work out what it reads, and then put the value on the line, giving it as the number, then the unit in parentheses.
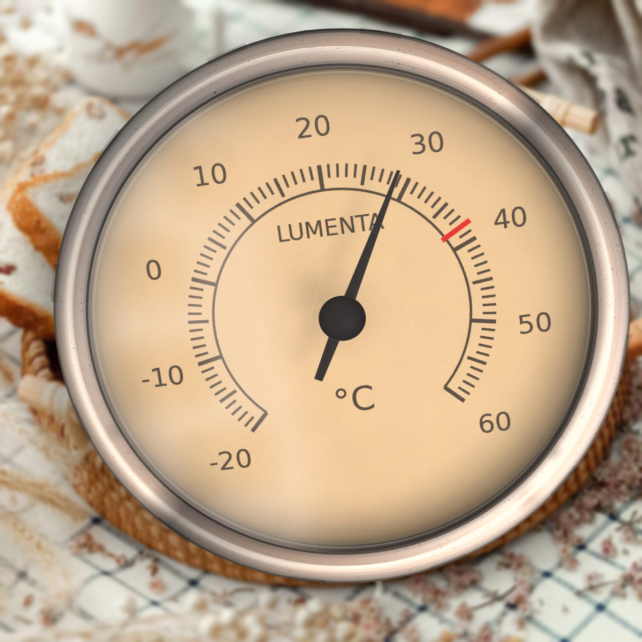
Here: 28.5 (°C)
